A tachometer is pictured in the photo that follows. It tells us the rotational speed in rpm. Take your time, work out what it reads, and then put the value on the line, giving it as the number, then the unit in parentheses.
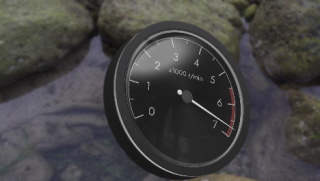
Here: 6750 (rpm)
